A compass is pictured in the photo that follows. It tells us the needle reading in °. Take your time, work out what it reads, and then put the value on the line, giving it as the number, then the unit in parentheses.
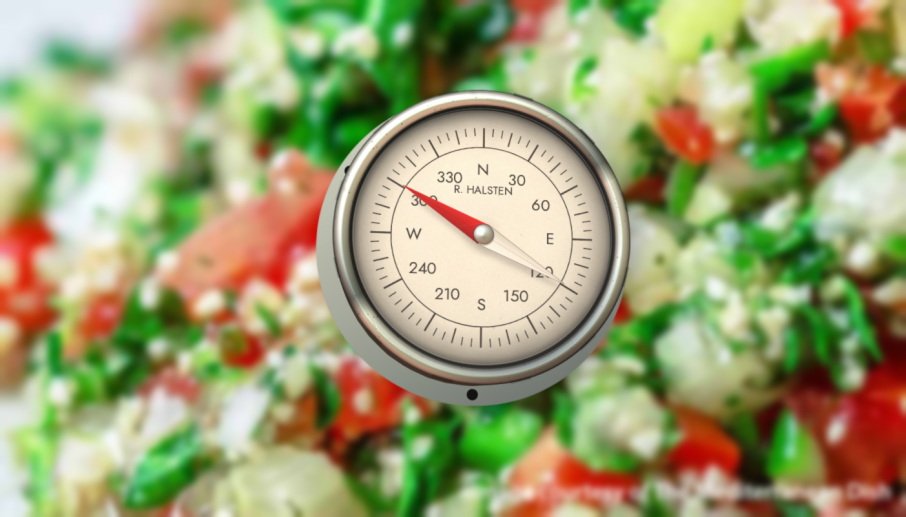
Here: 300 (°)
